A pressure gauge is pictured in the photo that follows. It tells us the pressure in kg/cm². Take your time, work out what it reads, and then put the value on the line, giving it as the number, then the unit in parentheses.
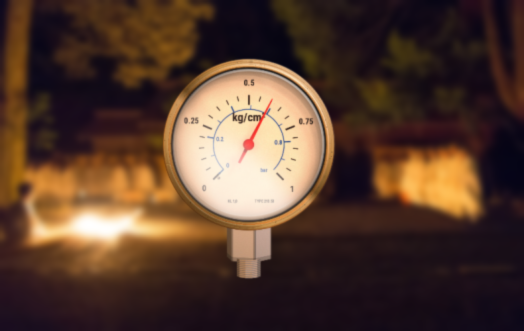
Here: 0.6 (kg/cm²)
